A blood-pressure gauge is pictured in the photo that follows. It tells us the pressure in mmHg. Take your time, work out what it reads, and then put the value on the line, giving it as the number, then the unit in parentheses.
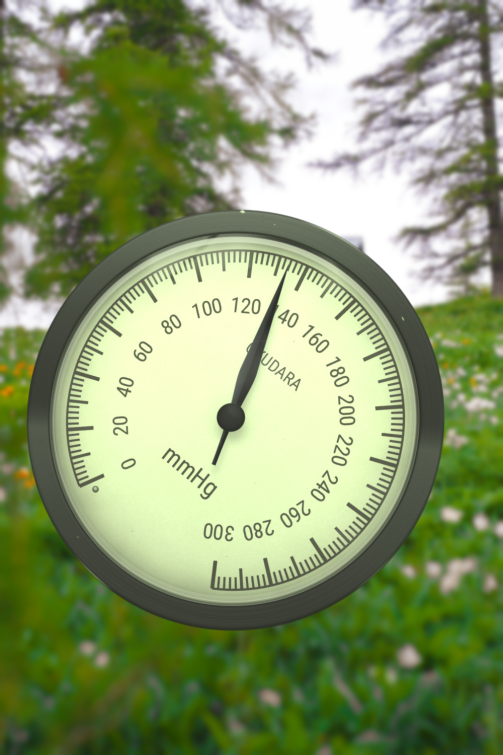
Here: 134 (mmHg)
